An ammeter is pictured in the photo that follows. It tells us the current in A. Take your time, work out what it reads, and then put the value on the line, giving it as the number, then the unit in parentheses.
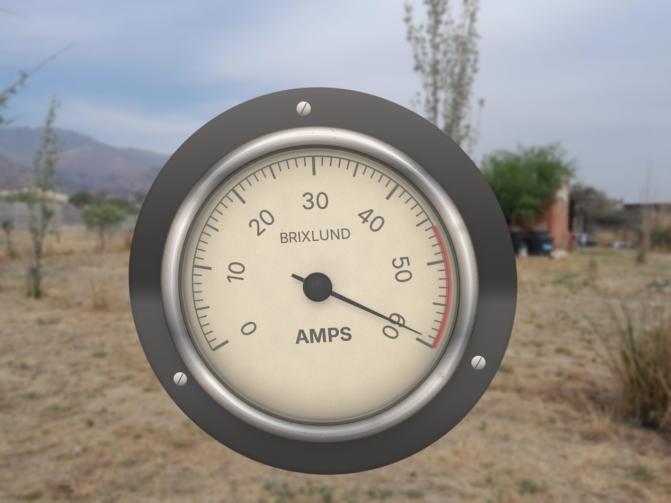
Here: 59 (A)
